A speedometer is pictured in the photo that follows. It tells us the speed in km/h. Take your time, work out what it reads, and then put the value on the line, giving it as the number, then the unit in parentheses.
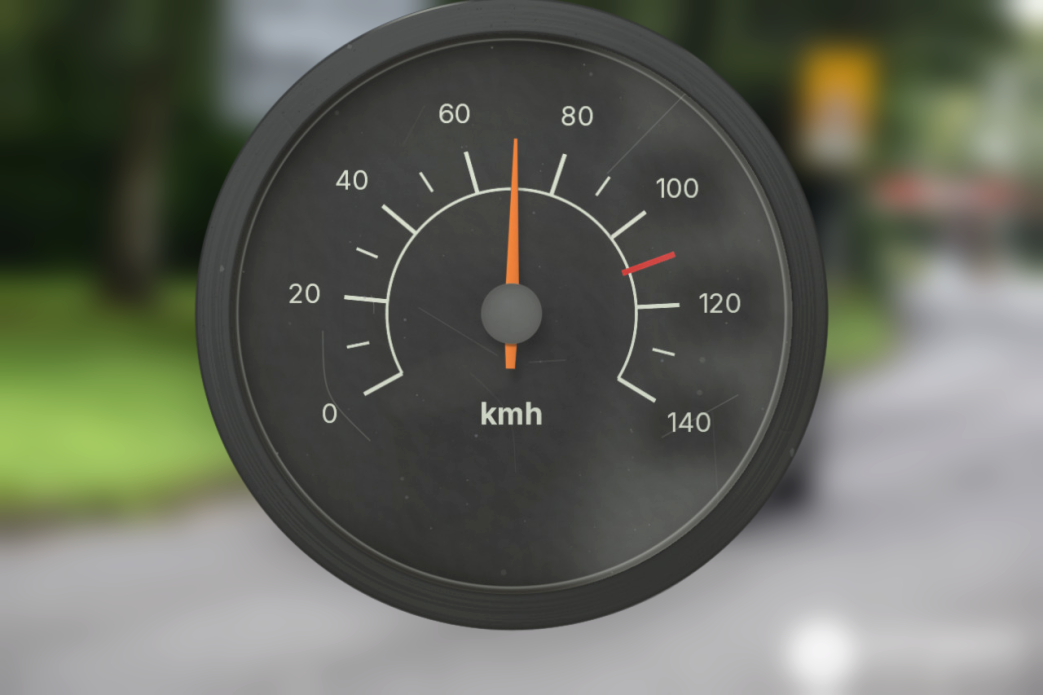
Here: 70 (km/h)
